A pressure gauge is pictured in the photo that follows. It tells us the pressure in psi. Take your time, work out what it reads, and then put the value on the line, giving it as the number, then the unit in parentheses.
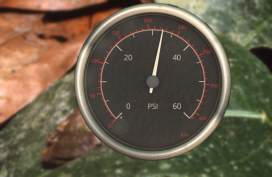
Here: 32.5 (psi)
